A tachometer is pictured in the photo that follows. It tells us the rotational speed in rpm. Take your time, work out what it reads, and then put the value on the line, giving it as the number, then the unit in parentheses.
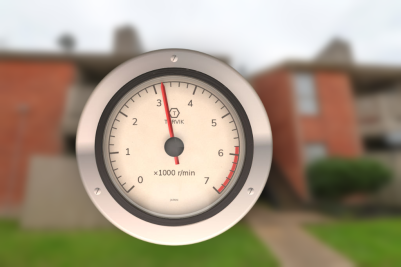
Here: 3200 (rpm)
